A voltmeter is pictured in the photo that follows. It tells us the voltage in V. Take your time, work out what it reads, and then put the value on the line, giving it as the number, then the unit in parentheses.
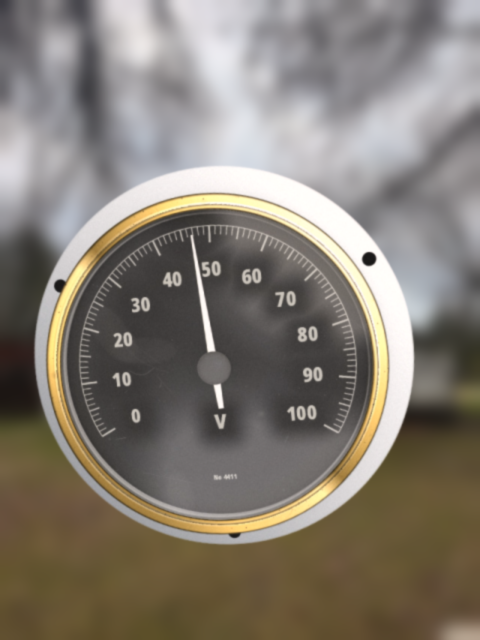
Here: 47 (V)
